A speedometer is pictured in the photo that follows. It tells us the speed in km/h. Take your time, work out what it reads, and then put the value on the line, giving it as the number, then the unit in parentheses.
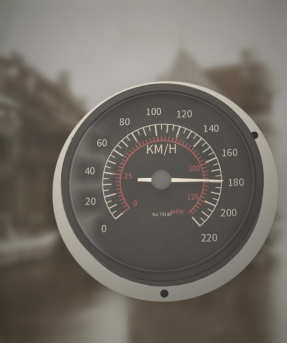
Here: 180 (km/h)
